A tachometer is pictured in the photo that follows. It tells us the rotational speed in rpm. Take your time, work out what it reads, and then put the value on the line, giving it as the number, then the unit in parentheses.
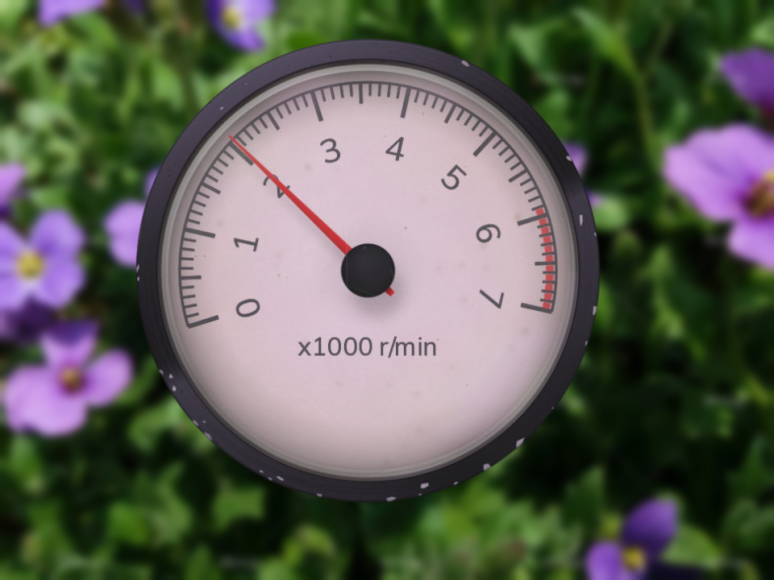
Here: 2050 (rpm)
